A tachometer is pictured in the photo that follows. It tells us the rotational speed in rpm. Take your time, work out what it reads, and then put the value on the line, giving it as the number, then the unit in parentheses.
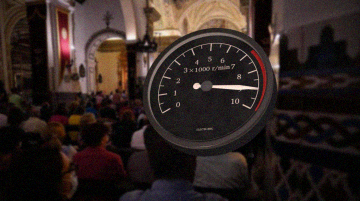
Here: 9000 (rpm)
